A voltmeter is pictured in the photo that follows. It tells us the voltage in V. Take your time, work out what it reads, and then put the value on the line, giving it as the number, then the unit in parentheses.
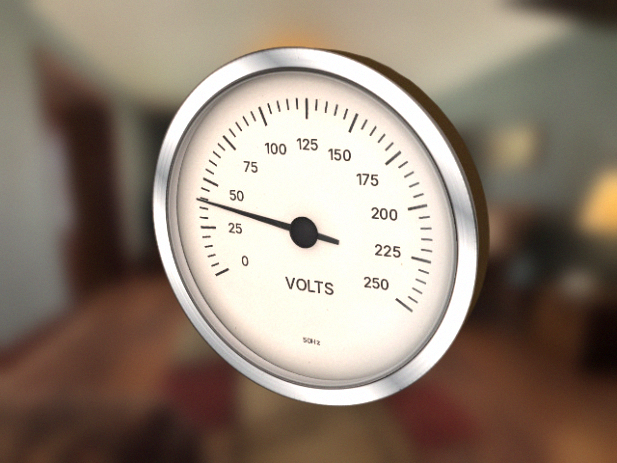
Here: 40 (V)
